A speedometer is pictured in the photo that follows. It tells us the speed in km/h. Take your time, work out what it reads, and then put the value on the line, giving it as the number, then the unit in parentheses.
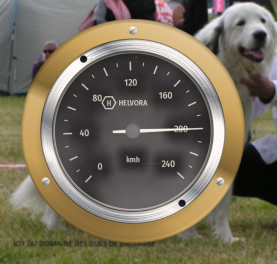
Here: 200 (km/h)
